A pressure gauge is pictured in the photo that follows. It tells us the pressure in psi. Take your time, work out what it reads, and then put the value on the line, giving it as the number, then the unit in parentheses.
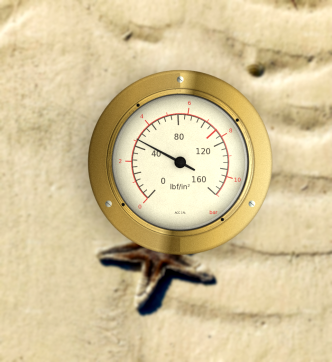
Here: 45 (psi)
